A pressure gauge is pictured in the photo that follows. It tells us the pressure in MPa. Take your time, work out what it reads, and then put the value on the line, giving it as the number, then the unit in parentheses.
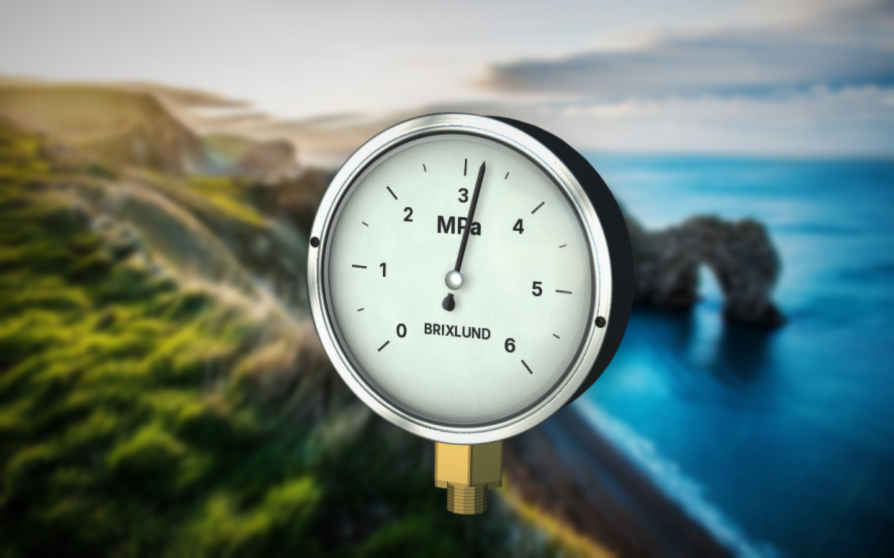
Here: 3.25 (MPa)
